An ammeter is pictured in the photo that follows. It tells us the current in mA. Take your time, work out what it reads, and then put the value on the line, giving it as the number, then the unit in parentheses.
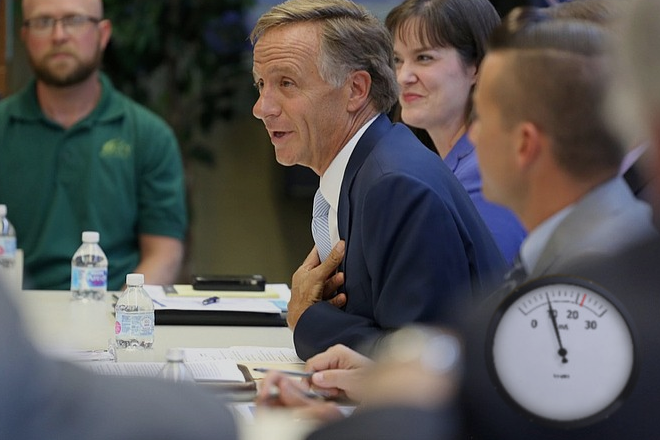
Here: 10 (mA)
